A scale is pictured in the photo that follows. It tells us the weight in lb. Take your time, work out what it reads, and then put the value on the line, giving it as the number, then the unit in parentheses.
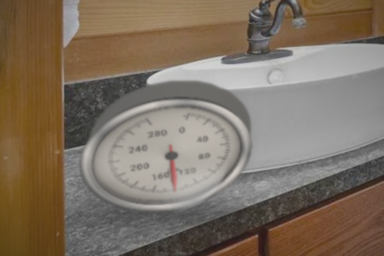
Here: 140 (lb)
